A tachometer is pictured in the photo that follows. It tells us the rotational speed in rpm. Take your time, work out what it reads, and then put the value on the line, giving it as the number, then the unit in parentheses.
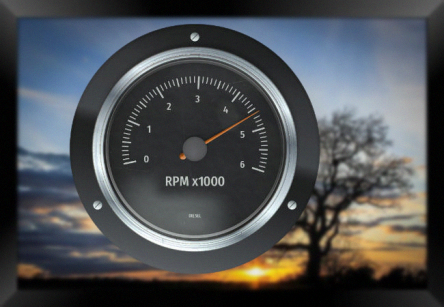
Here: 4600 (rpm)
